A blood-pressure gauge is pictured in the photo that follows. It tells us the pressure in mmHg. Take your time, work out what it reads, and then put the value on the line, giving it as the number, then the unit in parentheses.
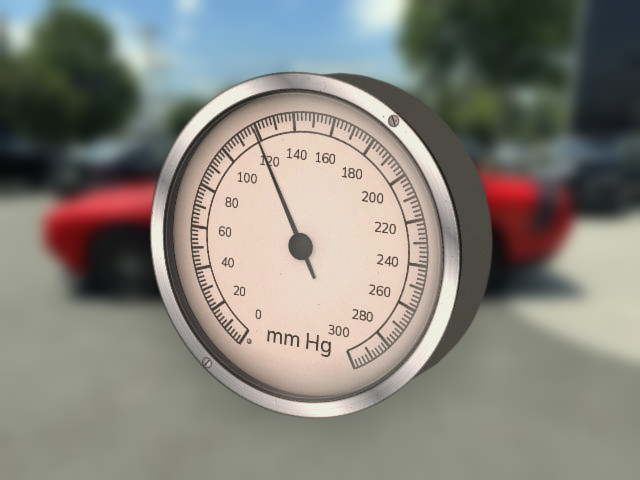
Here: 120 (mmHg)
